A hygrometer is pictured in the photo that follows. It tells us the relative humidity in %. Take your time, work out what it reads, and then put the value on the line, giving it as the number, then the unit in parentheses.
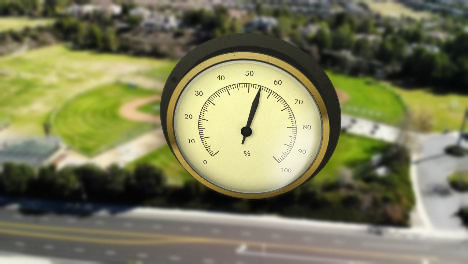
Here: 55 (%)
